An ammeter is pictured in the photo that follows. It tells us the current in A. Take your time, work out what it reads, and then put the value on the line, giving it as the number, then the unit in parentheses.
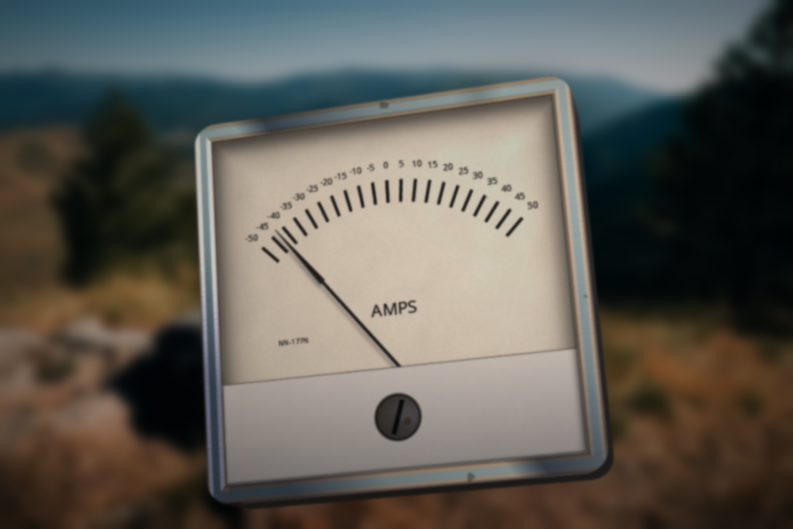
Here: -42.5 (A)
